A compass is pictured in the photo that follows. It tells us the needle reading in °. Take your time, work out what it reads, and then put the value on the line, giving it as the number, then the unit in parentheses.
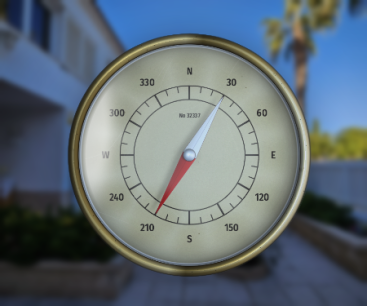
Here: 210 (°)
